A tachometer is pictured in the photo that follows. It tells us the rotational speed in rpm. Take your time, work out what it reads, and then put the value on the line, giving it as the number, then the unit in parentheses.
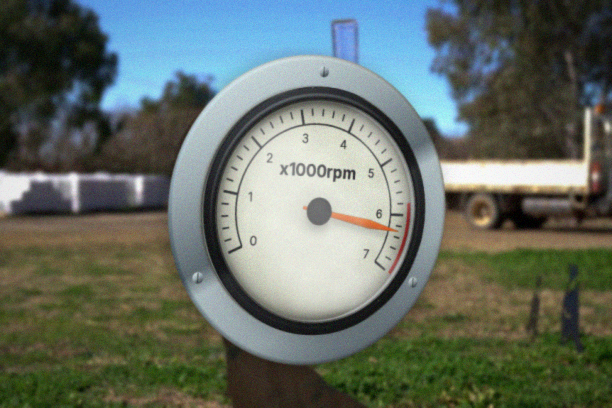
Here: 6300 (rpm)
